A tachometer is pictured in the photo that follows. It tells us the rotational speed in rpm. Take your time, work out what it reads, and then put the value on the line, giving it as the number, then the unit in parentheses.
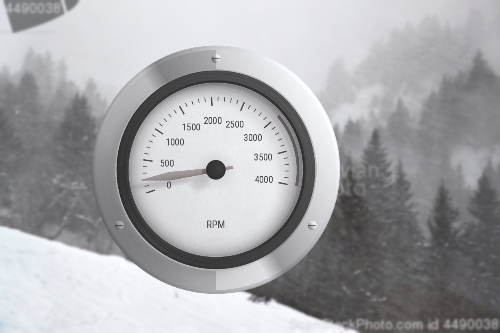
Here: 200 (rpm)
